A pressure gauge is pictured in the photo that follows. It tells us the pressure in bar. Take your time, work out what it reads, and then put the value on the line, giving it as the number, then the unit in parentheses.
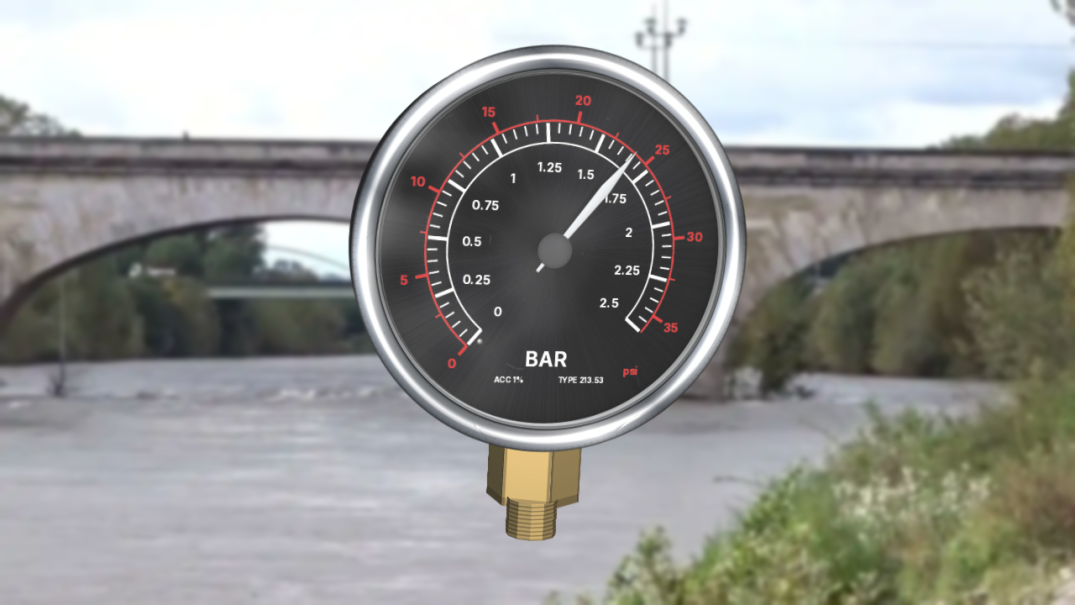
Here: 1.65 (bar)
